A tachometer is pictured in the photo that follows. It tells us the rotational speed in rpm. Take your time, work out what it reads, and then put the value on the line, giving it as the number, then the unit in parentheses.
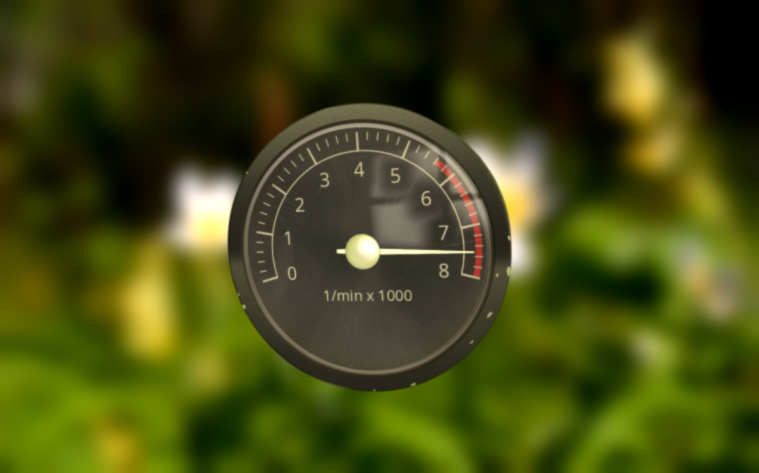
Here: 7500 (rpm)
